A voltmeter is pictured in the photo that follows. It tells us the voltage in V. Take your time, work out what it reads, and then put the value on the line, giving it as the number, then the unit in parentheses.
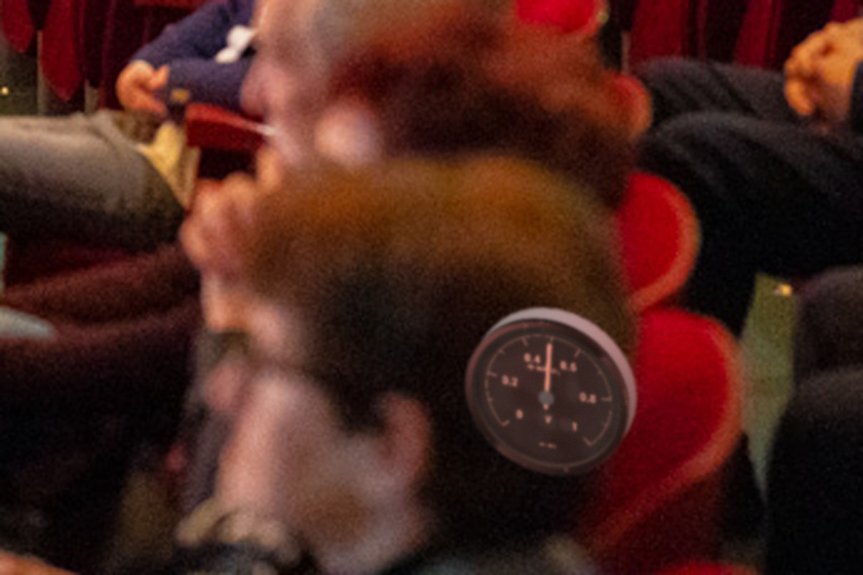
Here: 0.5 (V)
